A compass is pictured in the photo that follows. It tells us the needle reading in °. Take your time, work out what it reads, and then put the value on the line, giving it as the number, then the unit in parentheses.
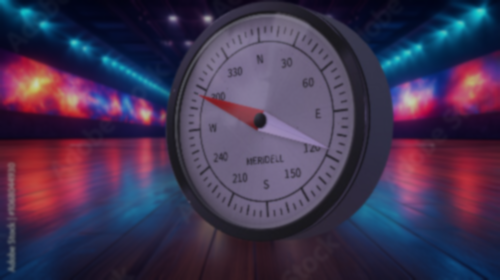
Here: 295 (°)
